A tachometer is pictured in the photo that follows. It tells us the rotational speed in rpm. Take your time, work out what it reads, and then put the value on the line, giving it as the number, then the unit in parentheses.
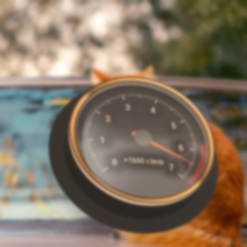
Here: 6500 (rpm)
